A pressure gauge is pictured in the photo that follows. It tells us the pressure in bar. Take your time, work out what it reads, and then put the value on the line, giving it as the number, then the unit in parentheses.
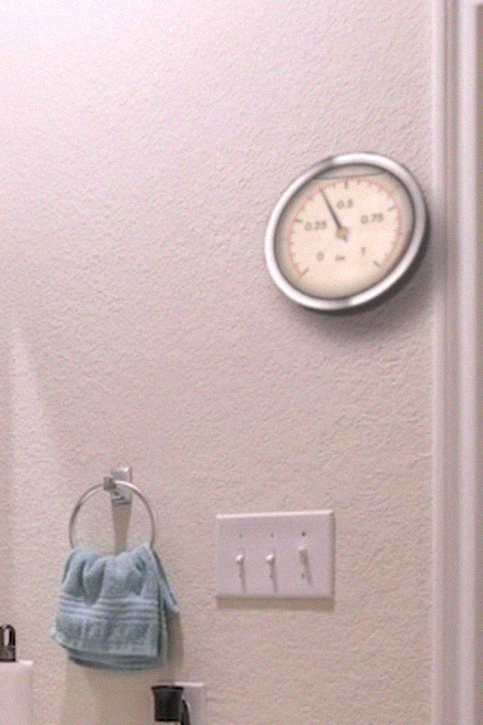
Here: 0.4 (bar)
